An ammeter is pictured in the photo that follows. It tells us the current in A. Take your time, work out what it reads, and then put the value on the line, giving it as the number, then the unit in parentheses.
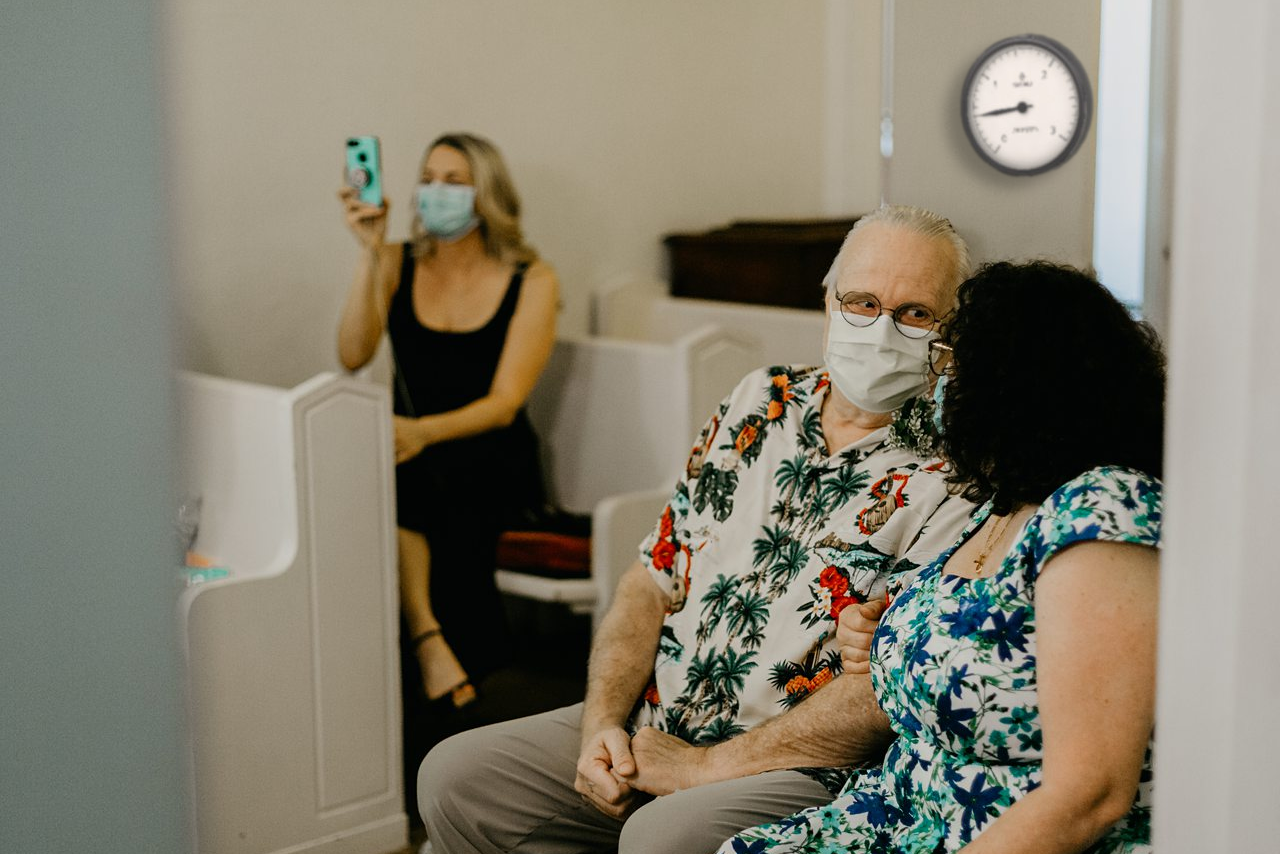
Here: 0.5 (A)
